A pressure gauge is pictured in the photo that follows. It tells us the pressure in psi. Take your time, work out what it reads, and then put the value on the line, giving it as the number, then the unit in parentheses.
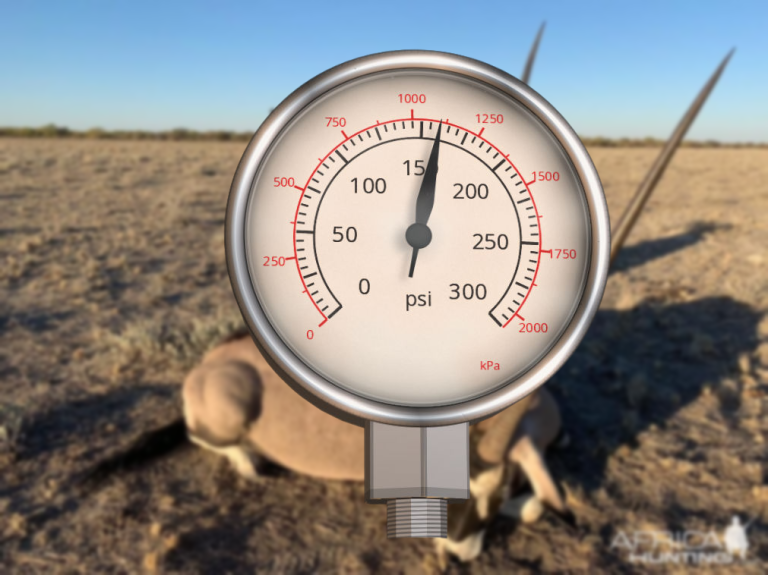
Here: 160 (psi)
